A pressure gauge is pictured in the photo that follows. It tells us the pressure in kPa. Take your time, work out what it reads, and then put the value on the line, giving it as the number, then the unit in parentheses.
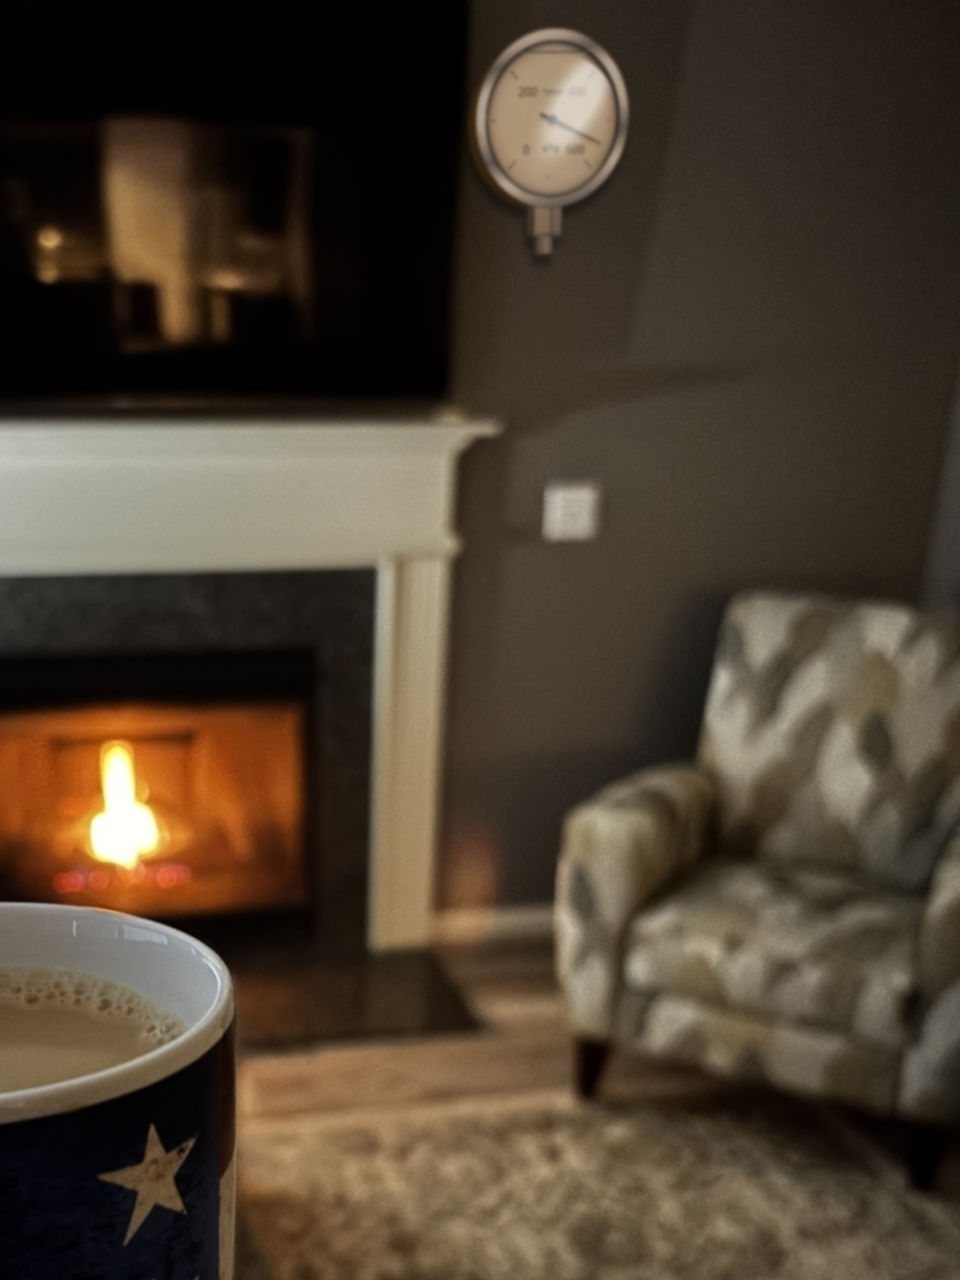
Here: 550 (kPa)
